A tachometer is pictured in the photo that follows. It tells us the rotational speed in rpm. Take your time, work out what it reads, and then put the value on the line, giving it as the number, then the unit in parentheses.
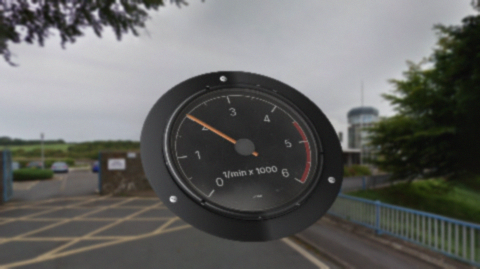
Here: 2000 (rpm)
